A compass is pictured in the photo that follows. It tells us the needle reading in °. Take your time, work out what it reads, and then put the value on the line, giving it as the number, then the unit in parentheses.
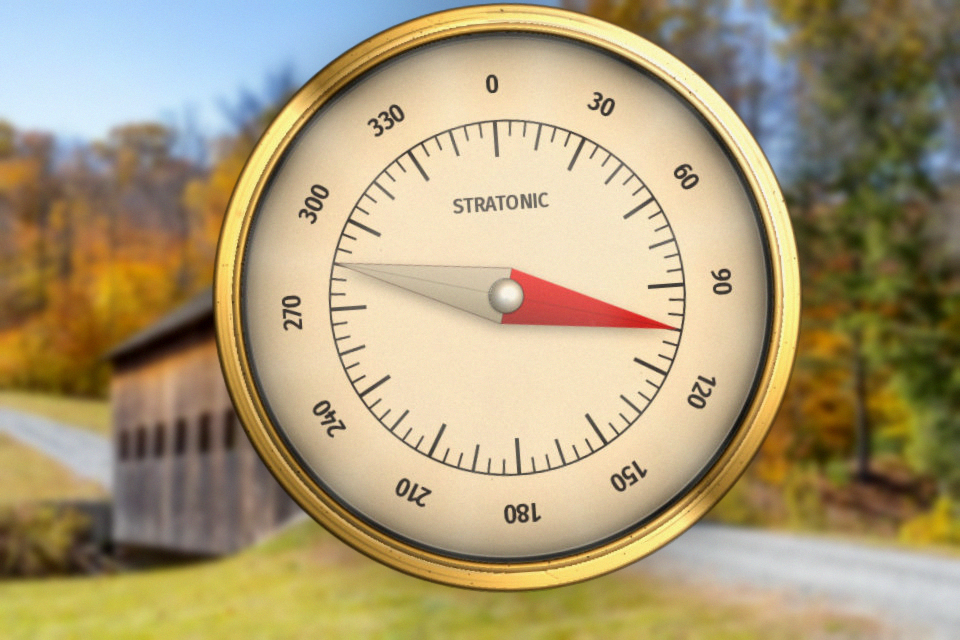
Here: 105 (°)
